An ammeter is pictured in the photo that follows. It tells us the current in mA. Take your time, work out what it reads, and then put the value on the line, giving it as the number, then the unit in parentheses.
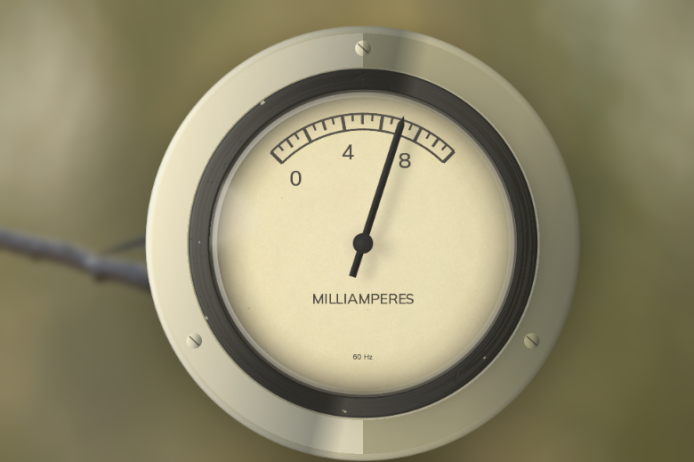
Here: 7 (mA)
